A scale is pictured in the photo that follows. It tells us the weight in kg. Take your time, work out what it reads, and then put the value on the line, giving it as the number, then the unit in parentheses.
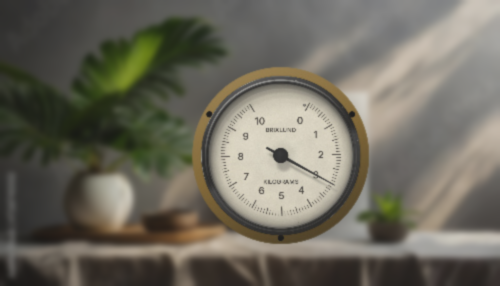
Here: 3 (kg)
